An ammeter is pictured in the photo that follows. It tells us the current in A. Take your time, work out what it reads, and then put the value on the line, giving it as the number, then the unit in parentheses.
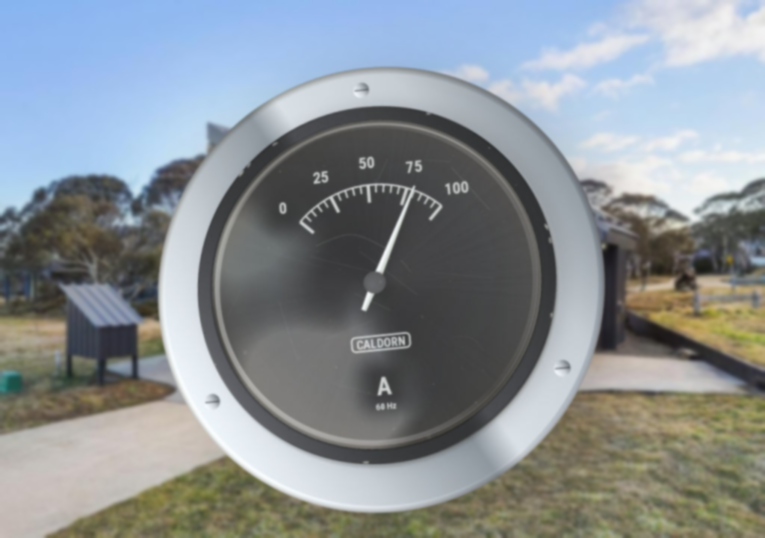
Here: 80 (A)
